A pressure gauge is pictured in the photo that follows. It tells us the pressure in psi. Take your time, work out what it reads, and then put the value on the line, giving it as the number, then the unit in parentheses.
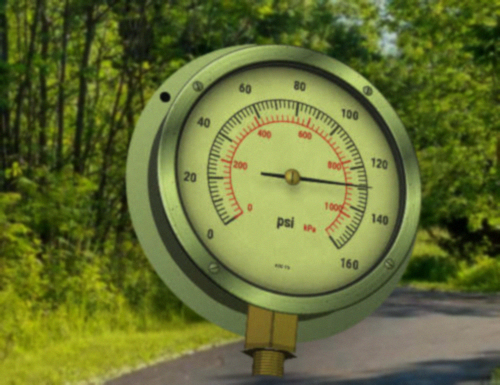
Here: 130 (psi)
